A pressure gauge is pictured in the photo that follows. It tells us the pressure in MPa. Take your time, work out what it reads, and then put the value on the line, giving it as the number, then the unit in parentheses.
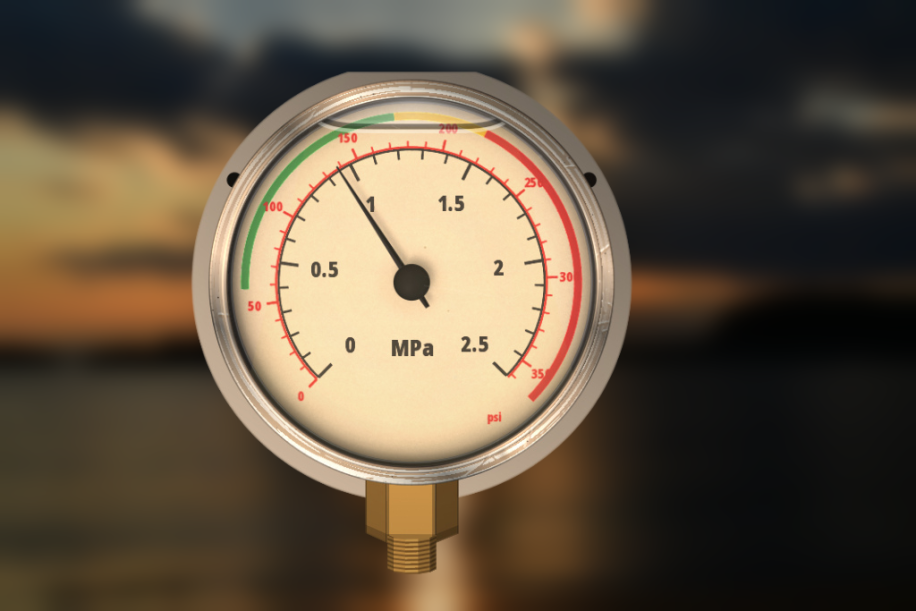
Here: 0.95 (MPa)
